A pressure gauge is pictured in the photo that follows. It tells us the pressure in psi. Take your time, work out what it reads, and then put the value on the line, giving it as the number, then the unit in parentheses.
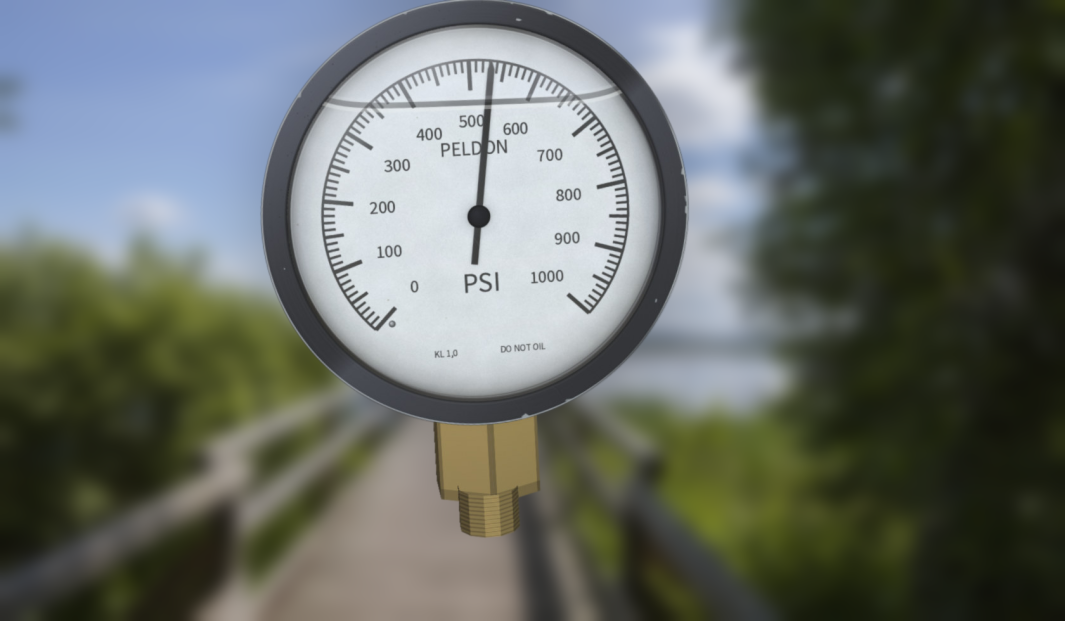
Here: 530 (psi)
